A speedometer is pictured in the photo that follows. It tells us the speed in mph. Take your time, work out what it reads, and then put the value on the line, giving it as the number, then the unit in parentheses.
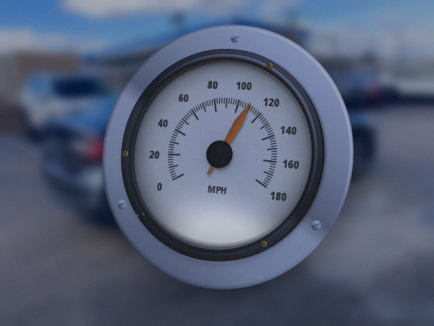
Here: 110 (mph)
